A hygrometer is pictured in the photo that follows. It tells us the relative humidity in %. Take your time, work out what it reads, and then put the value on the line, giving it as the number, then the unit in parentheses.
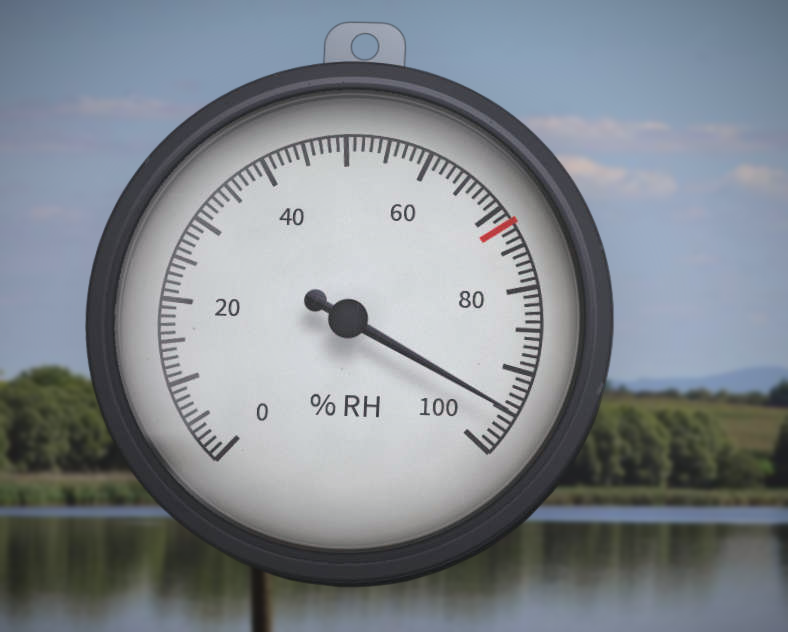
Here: 95 (%)
